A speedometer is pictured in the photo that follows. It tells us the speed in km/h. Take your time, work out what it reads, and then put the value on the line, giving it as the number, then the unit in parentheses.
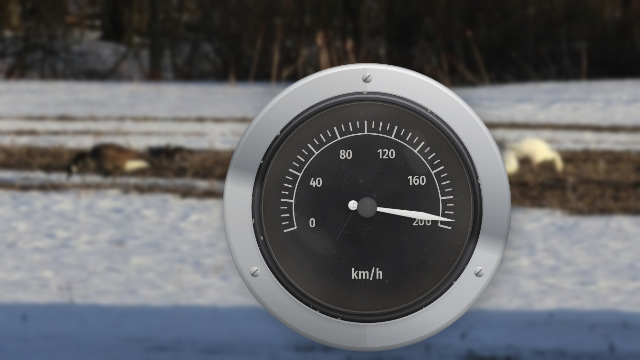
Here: 195 (km/h)
